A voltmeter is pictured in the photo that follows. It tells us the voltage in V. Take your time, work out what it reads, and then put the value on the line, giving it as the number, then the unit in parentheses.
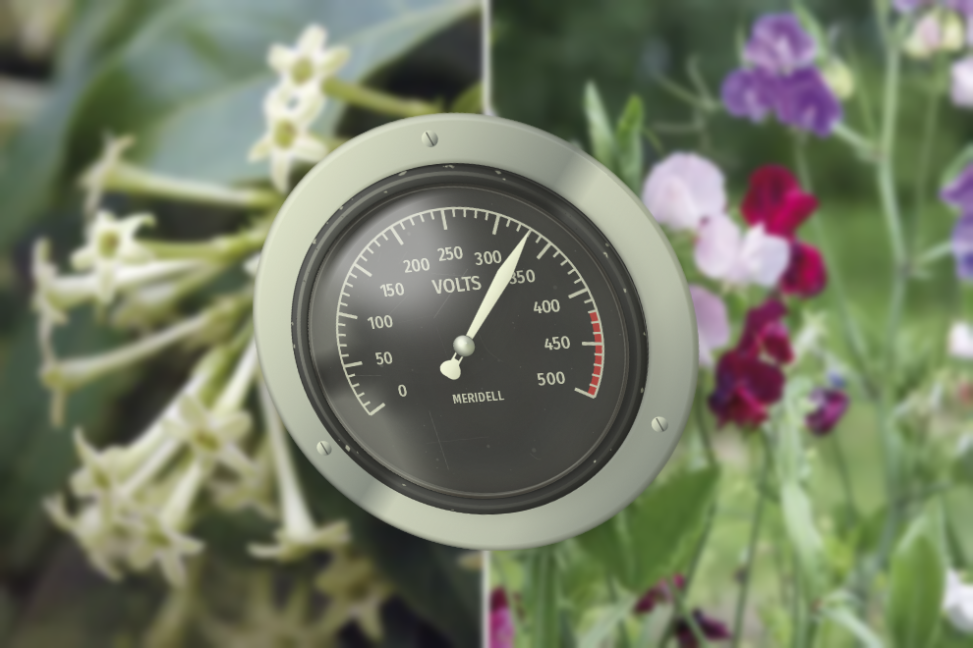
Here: 330 (V)
